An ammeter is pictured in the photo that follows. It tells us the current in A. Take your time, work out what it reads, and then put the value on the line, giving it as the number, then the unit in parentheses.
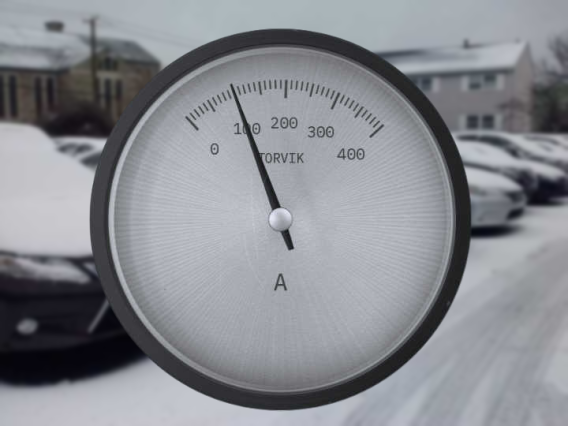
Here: 100 (A)
